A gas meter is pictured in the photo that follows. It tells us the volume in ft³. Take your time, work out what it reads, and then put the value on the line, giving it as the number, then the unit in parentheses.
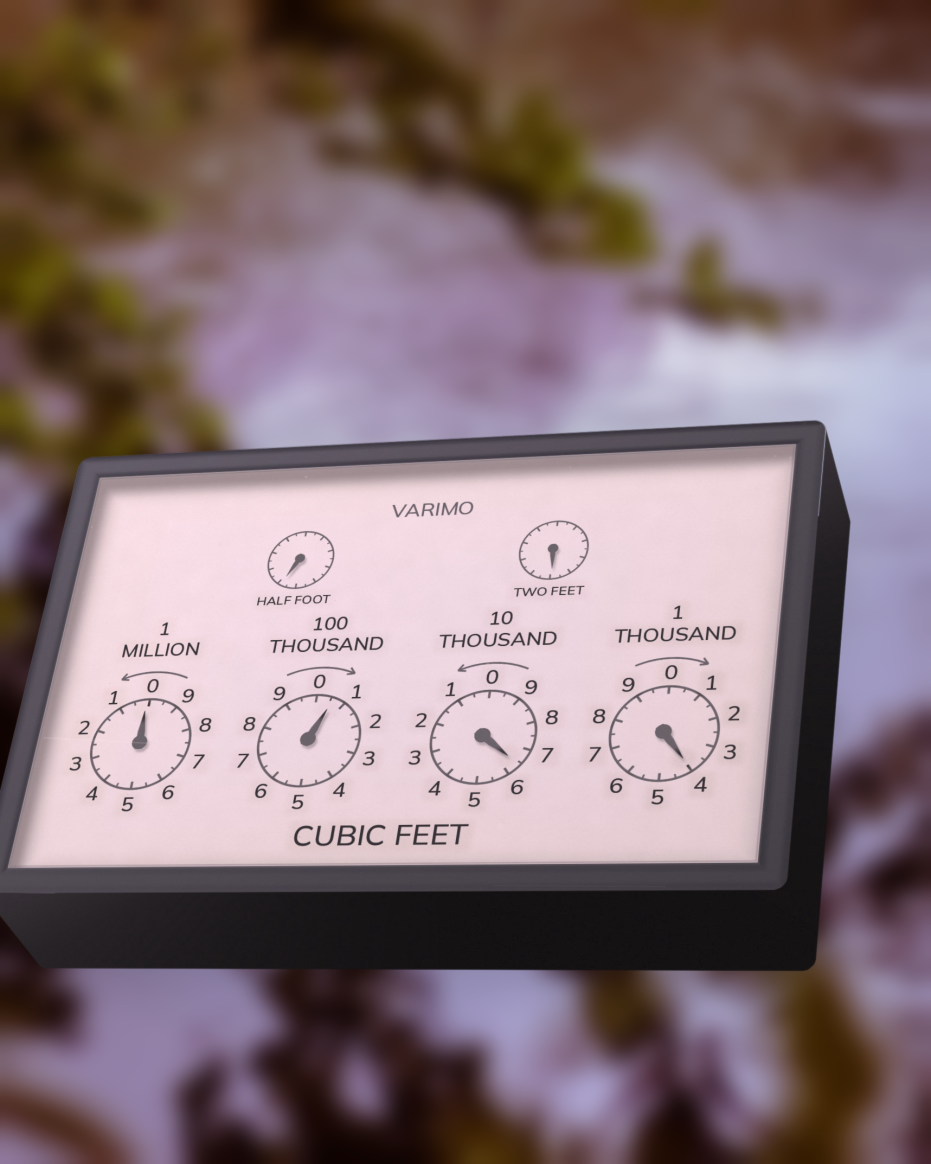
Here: 6400 (ft³)
